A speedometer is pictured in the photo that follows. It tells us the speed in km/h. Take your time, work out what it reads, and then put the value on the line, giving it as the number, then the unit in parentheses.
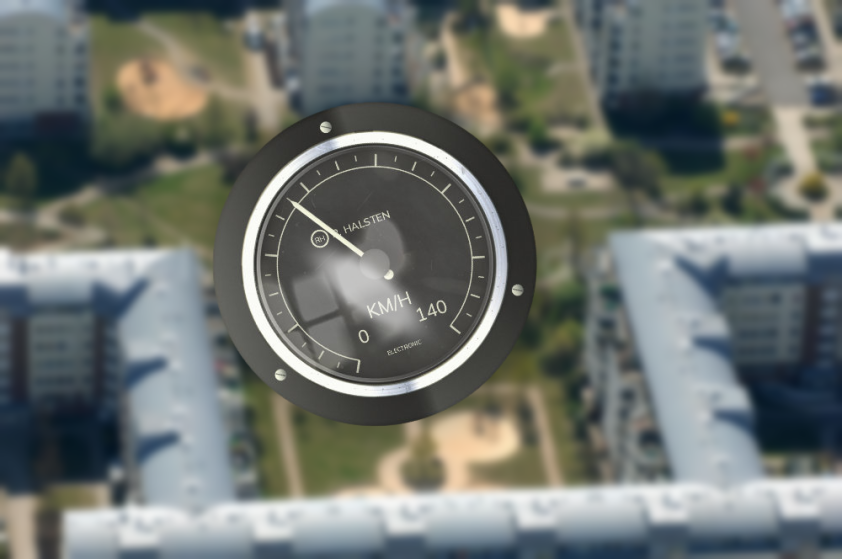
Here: 55 (km/h)
